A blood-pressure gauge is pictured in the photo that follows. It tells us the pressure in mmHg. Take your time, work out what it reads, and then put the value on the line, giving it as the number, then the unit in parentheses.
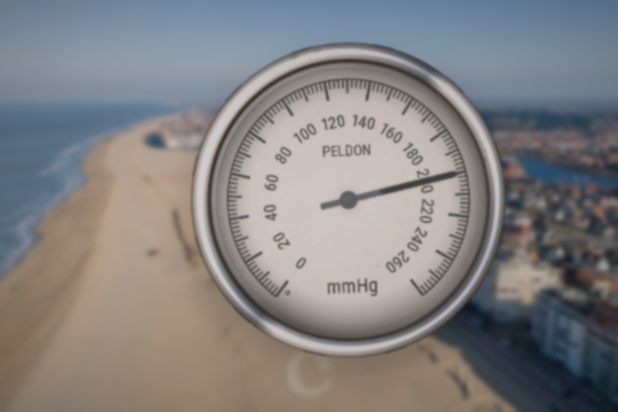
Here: 200 (mmHg)
